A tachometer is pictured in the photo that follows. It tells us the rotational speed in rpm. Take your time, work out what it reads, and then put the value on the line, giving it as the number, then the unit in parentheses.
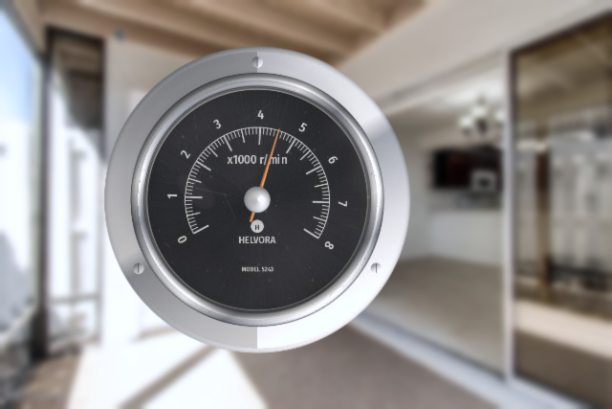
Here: 4500 (rpm)
